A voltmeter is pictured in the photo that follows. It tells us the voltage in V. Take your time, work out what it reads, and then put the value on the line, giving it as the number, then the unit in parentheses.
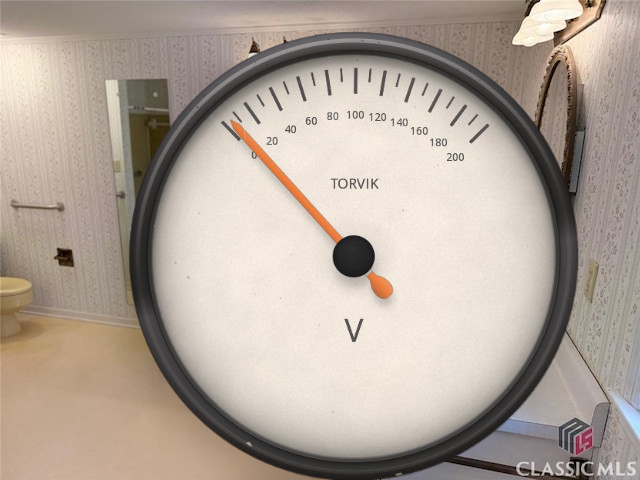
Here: 5 (V)
